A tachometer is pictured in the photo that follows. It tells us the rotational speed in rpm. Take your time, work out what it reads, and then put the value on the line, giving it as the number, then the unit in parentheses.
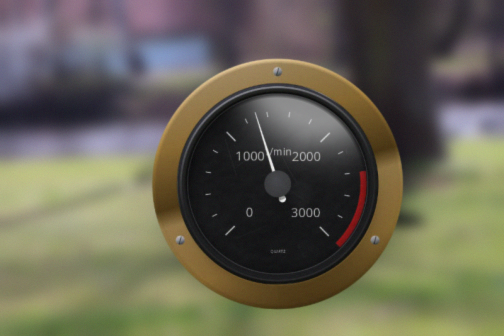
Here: 1300 (rpm)
